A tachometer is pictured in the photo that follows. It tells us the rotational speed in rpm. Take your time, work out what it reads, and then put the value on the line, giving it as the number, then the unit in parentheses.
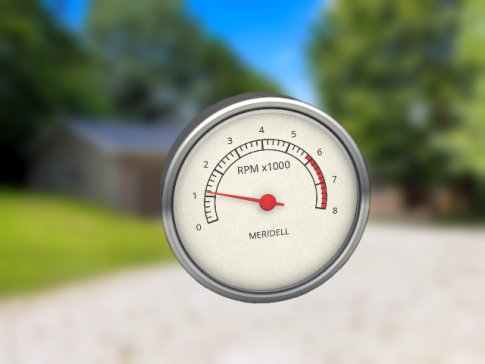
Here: 1200 (rpm)
